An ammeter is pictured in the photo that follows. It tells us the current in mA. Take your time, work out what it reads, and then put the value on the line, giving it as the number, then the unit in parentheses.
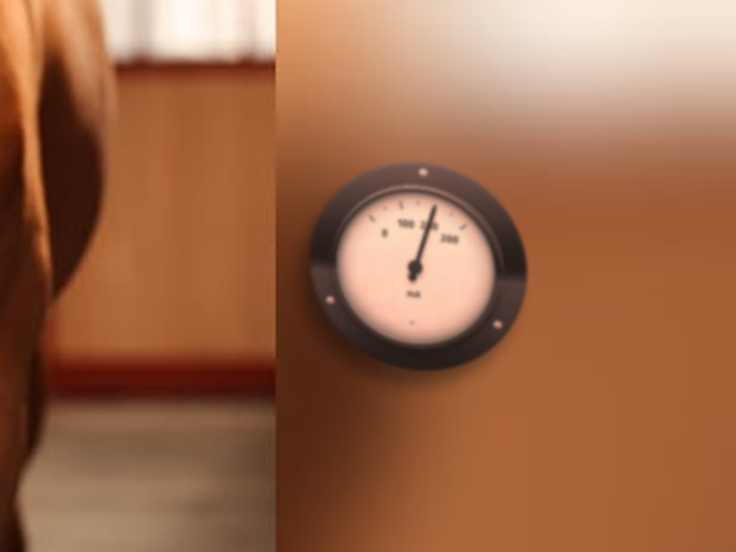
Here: 200 (mA)
